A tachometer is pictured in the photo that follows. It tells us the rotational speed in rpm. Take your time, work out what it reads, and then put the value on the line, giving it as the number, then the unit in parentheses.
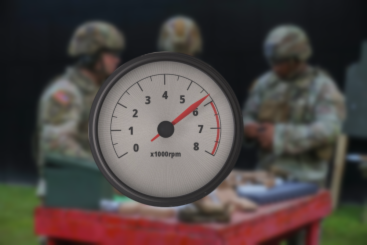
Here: 5750 (rpm)
